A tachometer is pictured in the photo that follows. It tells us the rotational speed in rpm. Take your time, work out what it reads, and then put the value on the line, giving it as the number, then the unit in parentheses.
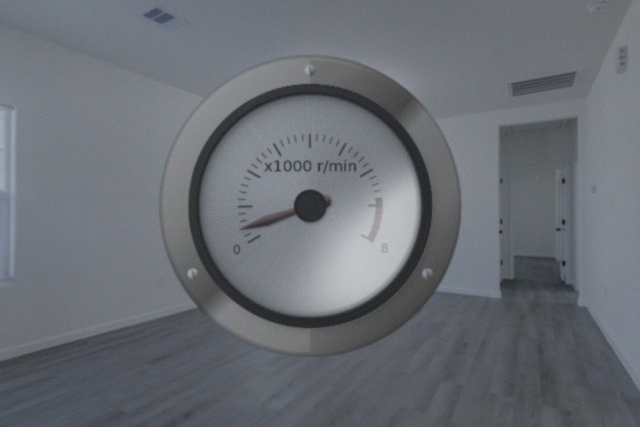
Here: 400 (rpm)
